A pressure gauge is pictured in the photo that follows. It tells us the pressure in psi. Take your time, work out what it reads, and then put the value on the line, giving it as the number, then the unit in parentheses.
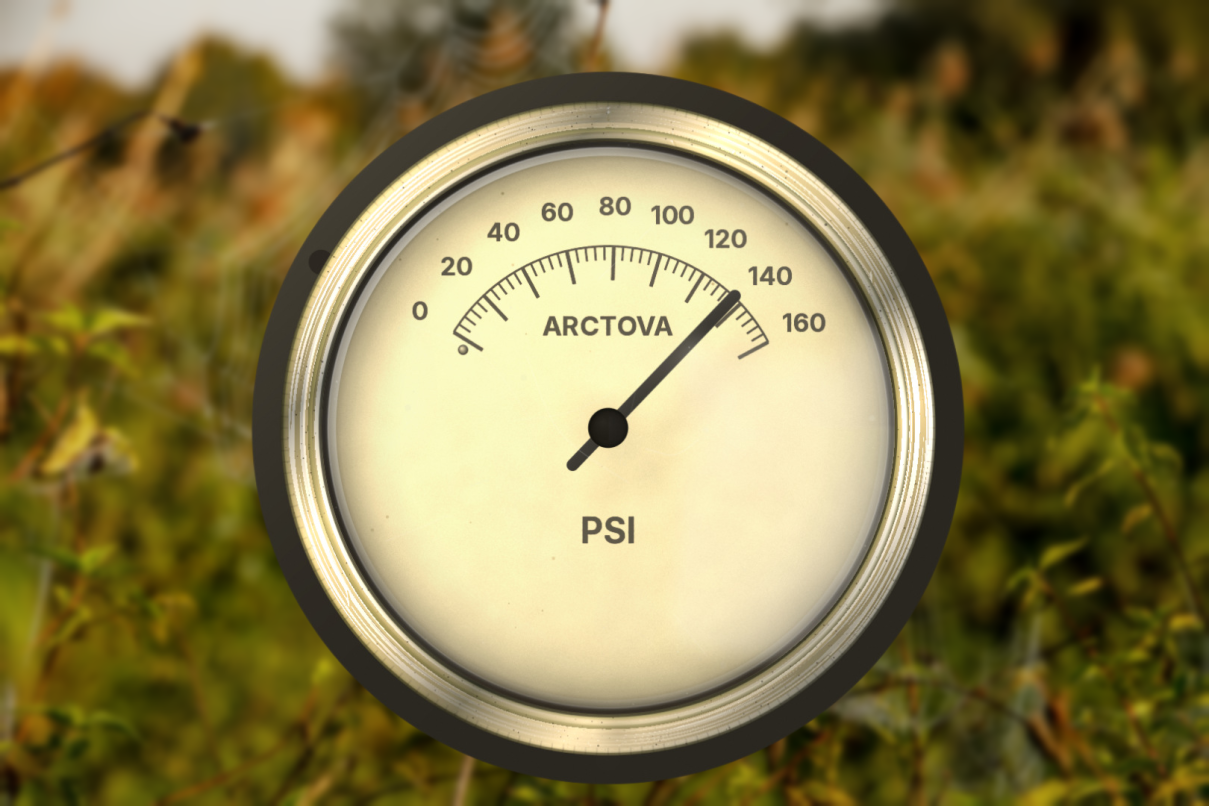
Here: 136 (psi)
